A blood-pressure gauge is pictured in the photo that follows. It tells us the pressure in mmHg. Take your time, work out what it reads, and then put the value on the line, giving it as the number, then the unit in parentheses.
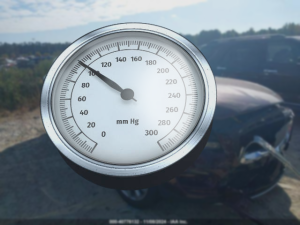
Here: 100 (mmHg)
